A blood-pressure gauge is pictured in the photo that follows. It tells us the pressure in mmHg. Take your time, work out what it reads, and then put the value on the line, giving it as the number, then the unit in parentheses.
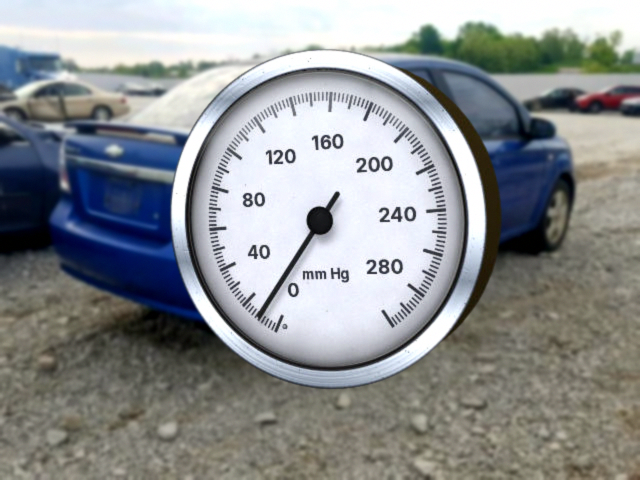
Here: 10 (mmHg)
